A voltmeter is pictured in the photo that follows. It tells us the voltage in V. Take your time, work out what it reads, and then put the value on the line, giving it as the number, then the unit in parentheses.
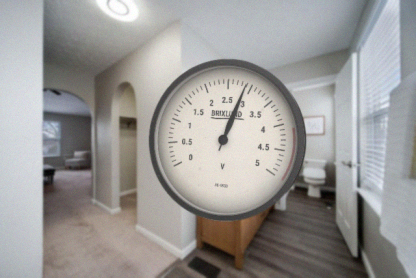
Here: 2.9 (V)
